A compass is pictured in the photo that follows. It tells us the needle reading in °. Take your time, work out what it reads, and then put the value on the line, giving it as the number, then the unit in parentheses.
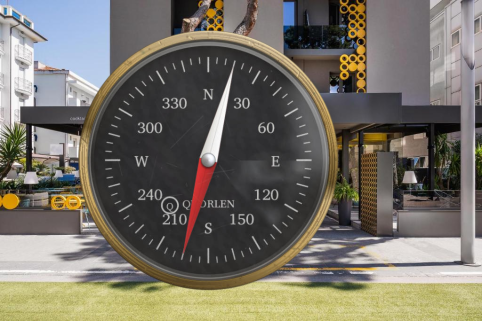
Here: 195 (°)
